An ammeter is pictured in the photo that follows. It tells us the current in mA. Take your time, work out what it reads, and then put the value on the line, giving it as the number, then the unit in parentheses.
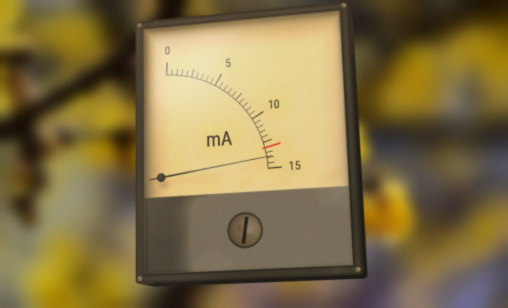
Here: 14 (mA)
